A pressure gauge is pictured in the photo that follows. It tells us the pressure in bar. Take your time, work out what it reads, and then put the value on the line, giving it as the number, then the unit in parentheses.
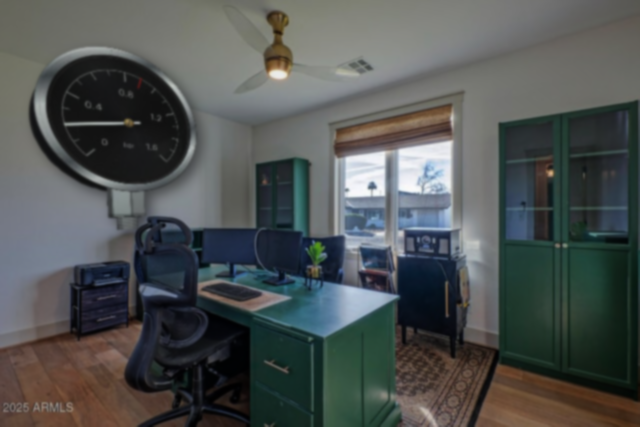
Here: 0.2 (bar)
